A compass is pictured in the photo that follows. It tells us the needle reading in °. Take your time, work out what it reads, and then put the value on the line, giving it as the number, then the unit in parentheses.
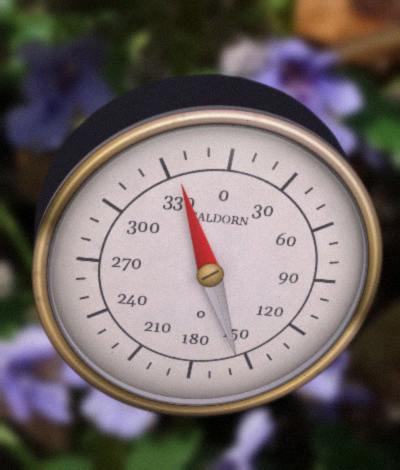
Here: 335 (°)
